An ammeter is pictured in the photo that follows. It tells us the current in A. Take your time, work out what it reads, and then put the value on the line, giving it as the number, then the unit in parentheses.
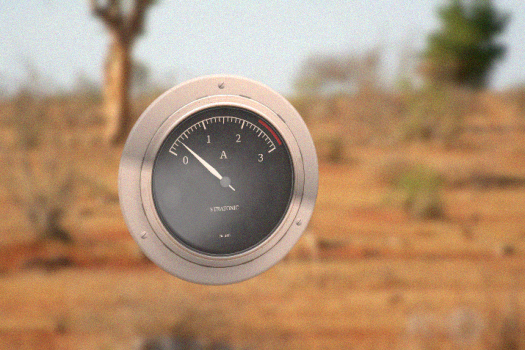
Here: 0.3 (A)
